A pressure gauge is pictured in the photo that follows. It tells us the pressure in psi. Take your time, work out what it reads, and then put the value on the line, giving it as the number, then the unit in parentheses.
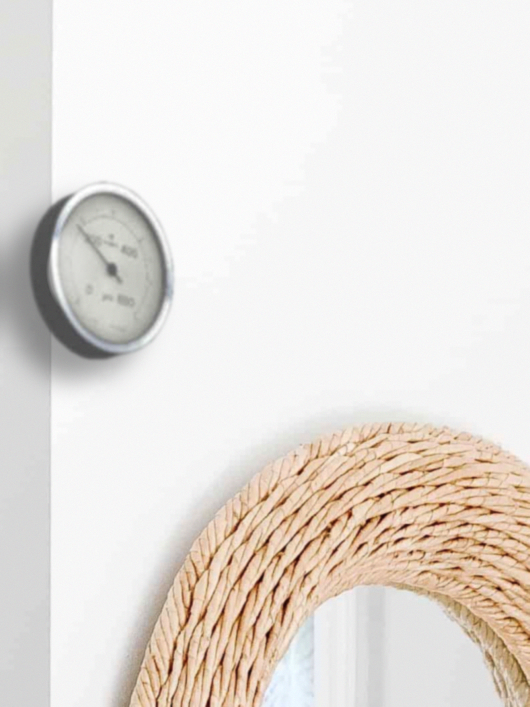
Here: 175 (psi)
